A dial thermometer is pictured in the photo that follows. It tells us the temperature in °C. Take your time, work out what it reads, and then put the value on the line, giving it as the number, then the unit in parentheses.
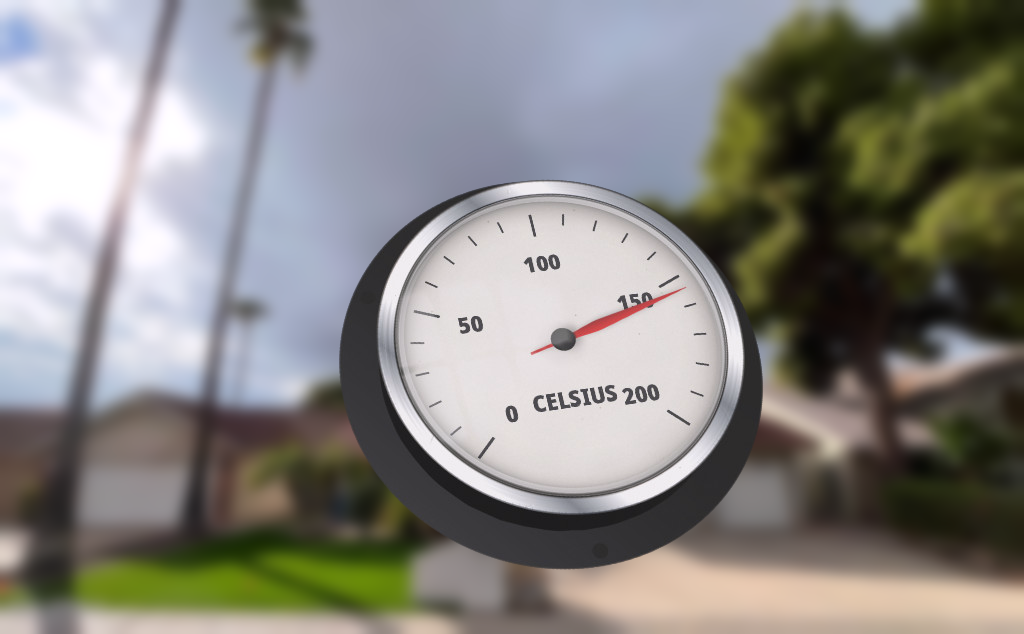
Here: 155 (°C)
